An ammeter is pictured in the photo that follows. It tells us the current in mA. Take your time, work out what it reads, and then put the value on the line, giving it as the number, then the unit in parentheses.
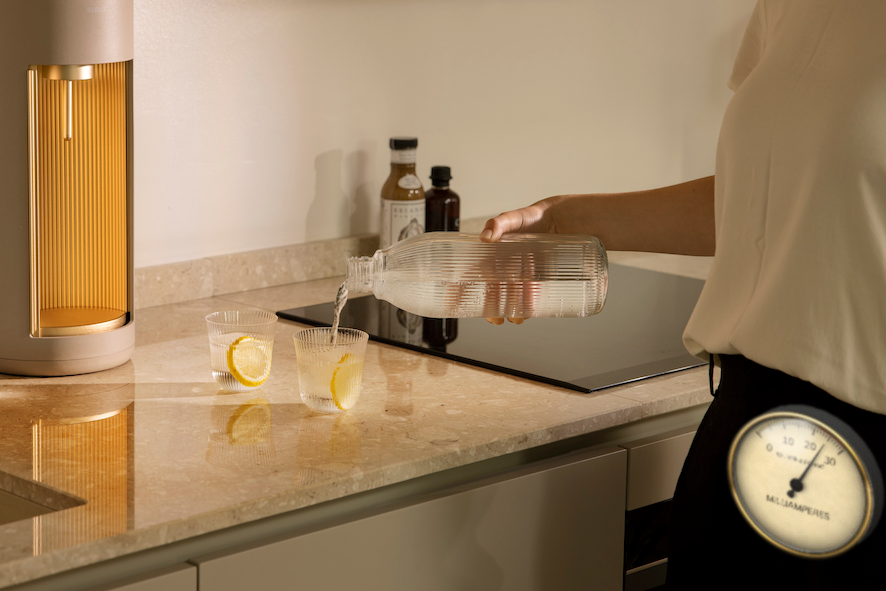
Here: 25 (mA)
